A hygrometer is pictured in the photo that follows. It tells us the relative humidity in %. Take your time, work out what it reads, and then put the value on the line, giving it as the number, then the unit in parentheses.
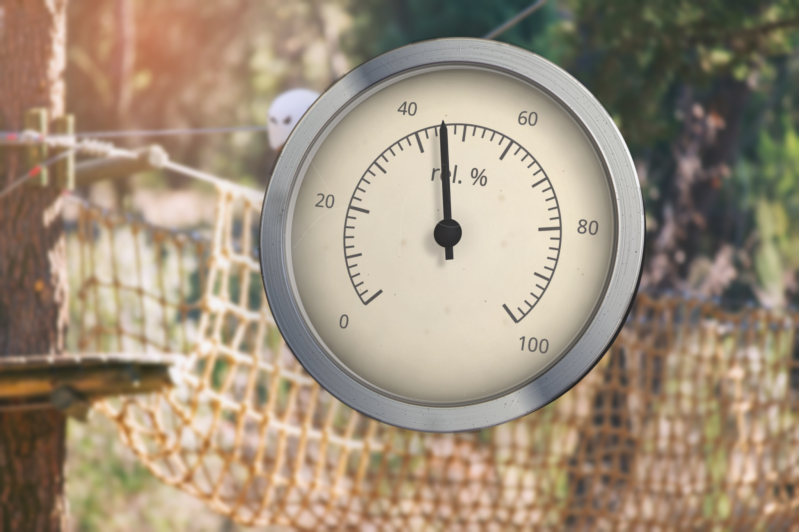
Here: 46 (%)
